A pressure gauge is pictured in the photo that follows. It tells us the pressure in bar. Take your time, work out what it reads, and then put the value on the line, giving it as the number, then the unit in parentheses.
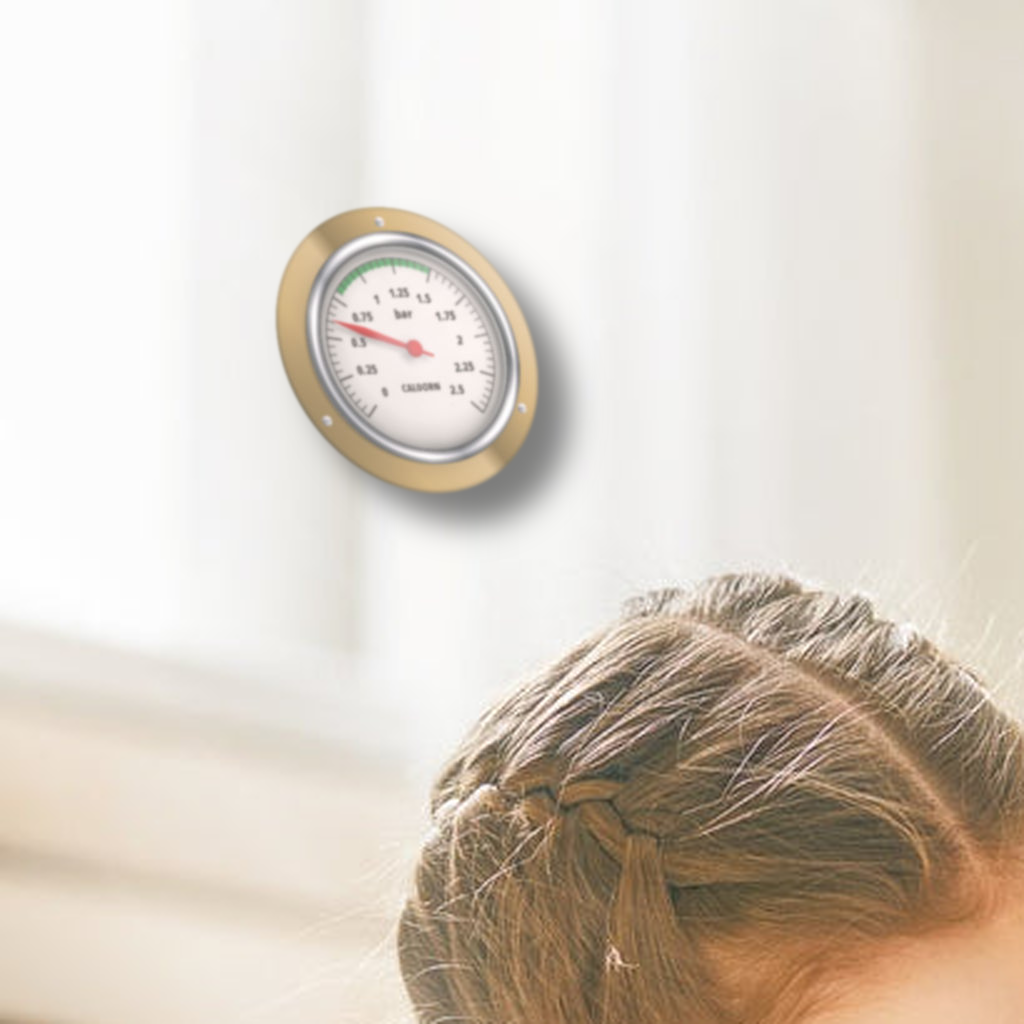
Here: 0.6 (bar)
